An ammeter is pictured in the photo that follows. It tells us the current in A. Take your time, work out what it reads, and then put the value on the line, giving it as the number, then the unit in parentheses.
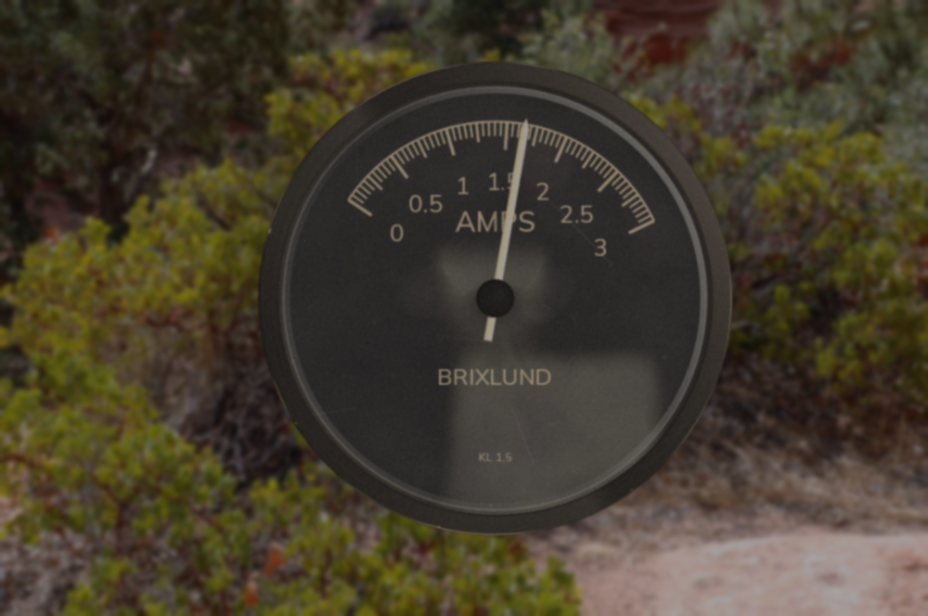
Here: 1.65 (A)
